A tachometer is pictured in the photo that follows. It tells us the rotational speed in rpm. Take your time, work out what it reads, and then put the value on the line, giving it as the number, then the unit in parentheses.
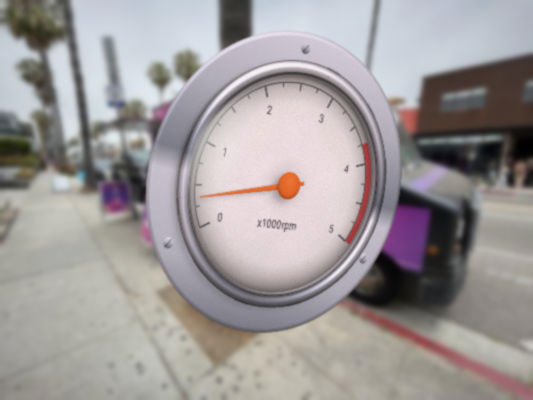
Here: 375 (rpm)
